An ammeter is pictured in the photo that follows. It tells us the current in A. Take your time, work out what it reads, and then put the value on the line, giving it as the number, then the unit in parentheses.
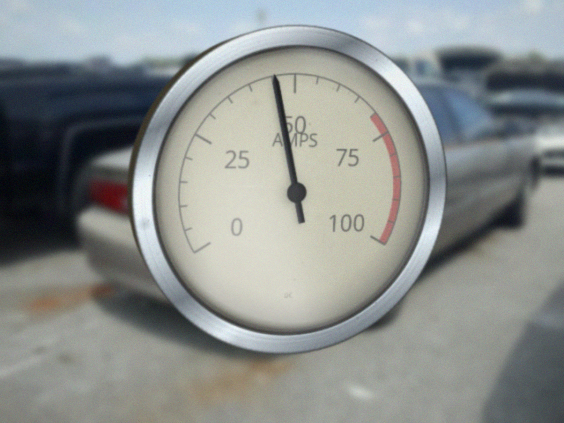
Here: 45 (A)
